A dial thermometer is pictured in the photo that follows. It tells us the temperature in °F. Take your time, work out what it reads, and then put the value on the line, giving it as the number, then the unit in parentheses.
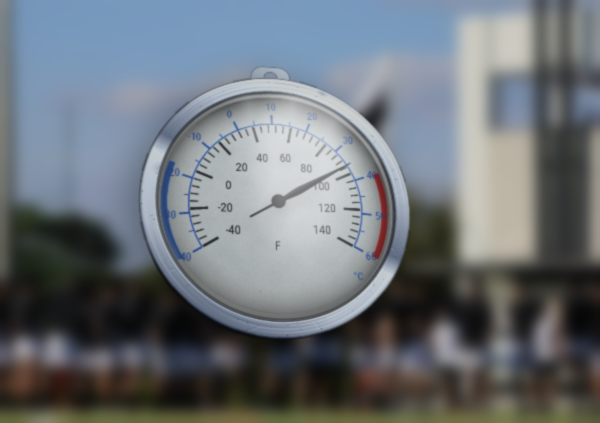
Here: 96 (°F)
